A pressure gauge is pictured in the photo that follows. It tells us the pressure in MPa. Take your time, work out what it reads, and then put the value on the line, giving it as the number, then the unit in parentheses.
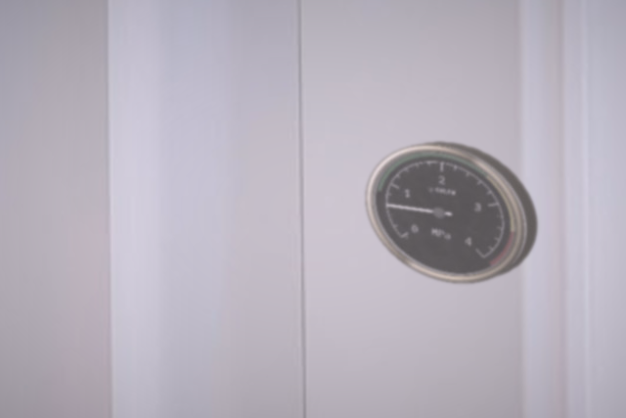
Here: 0.6 (MPa)
